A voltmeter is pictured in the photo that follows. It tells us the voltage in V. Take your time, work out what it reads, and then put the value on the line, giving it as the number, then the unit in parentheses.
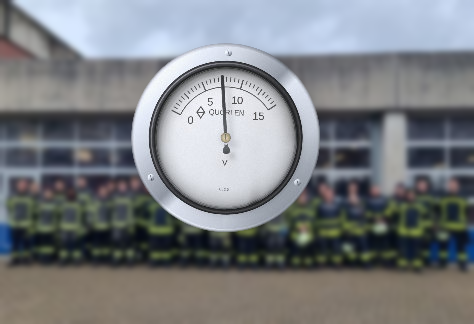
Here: 7.5 (V)
